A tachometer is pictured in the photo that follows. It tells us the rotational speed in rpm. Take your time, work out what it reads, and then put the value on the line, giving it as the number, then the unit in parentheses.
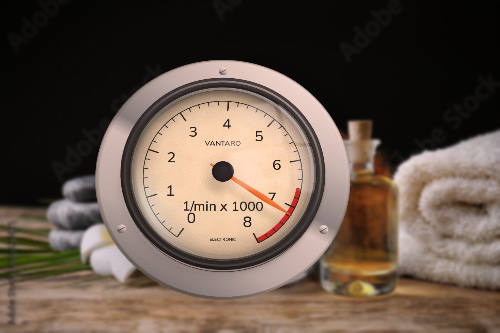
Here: 7200 (rpm)
